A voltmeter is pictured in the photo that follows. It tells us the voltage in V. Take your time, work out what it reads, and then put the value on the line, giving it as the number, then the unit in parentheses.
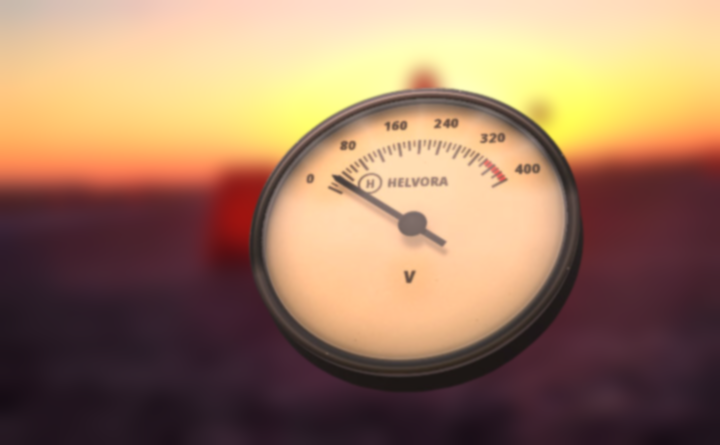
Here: 20 (V)
